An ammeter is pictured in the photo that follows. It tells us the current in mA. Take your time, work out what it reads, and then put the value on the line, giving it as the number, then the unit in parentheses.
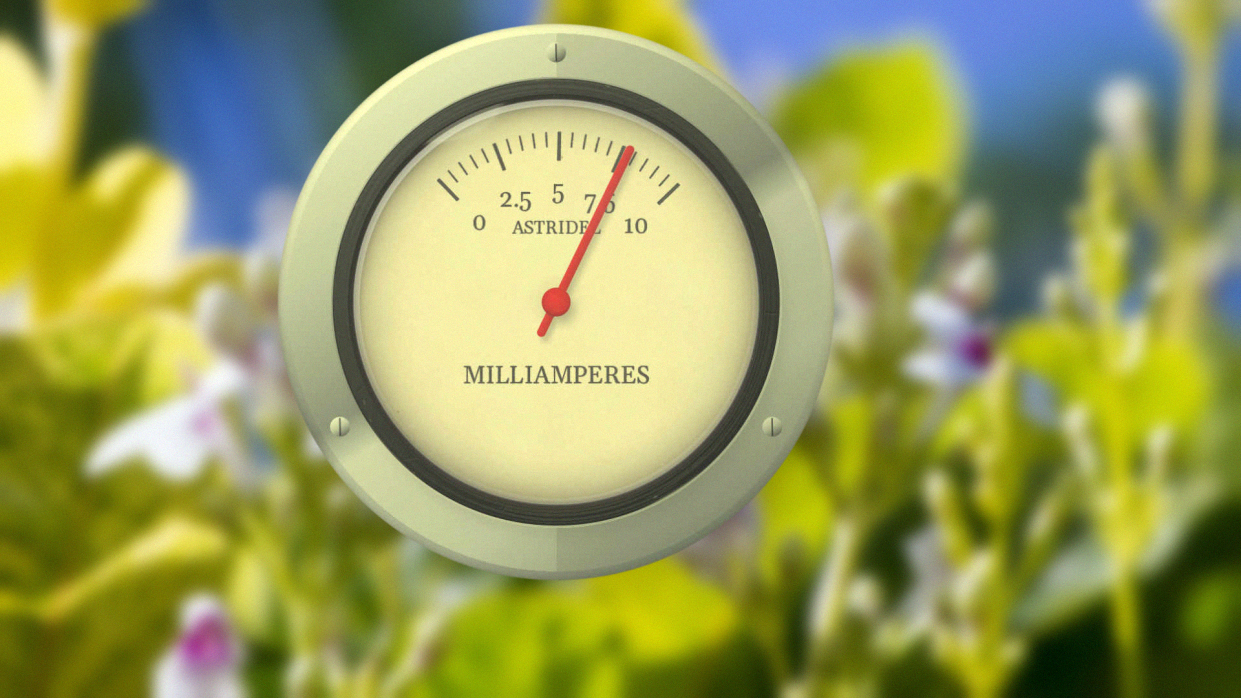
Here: 7.75 (mA)
